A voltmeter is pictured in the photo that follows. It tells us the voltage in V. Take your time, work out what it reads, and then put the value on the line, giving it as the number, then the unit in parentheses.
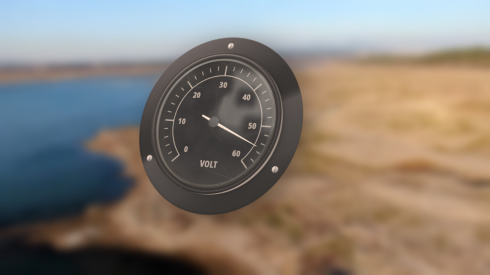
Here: 55 (V)
